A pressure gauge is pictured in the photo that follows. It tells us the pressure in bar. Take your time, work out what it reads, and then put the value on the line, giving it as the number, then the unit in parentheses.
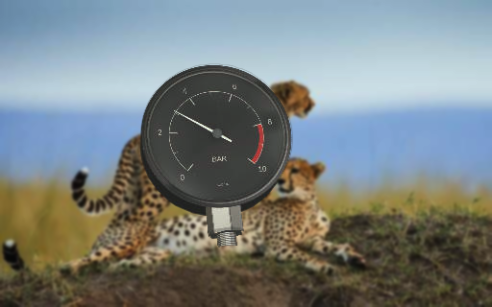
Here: 3 (bar)
